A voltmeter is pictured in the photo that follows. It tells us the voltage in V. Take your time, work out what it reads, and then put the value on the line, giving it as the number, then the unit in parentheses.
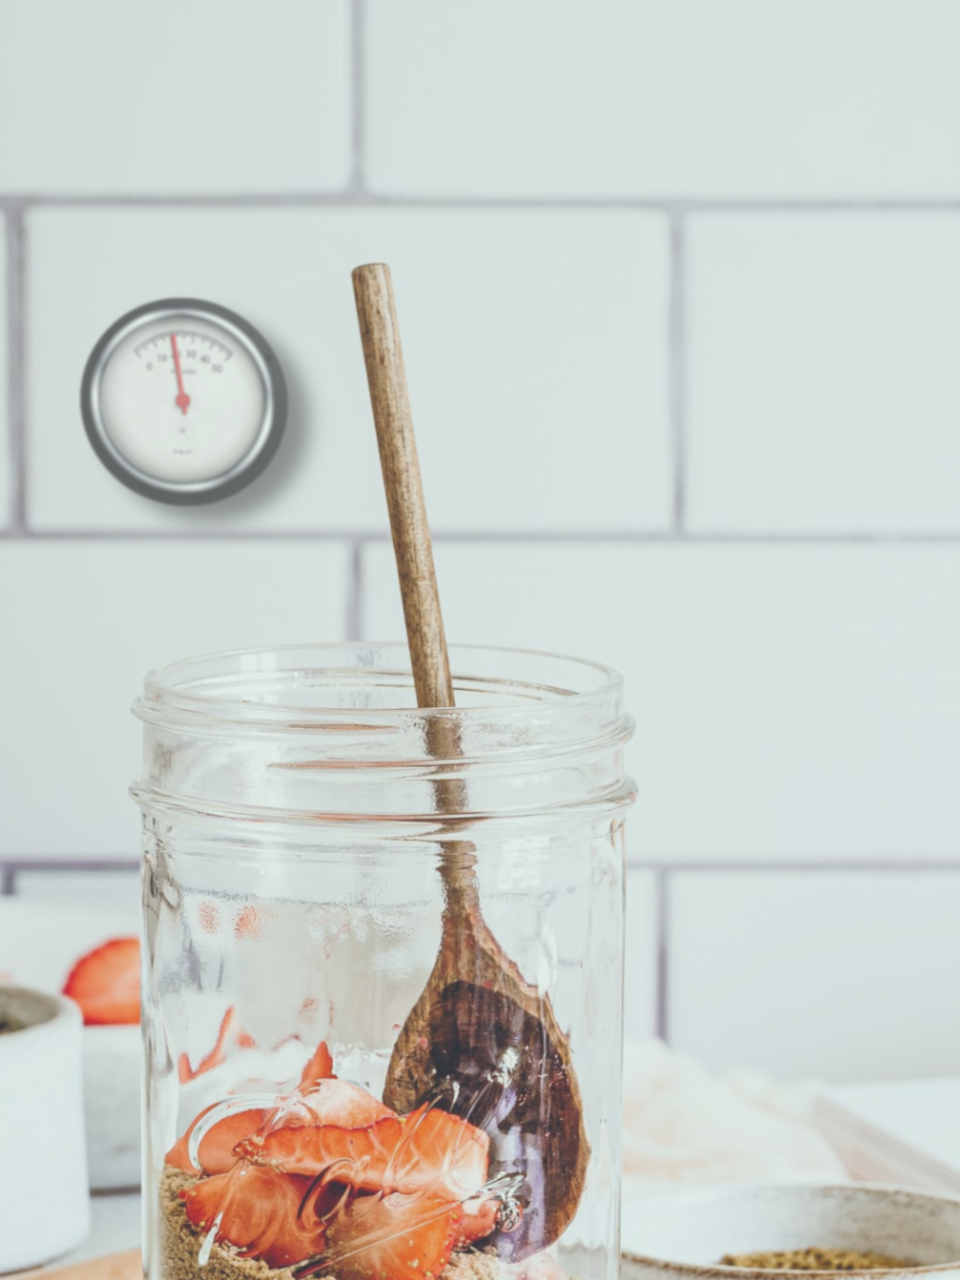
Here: 20 (V)
